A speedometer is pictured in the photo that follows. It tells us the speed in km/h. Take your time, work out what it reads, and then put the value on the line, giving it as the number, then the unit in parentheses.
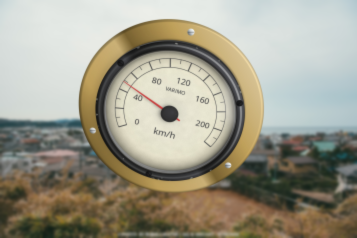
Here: 50 (km/h)
